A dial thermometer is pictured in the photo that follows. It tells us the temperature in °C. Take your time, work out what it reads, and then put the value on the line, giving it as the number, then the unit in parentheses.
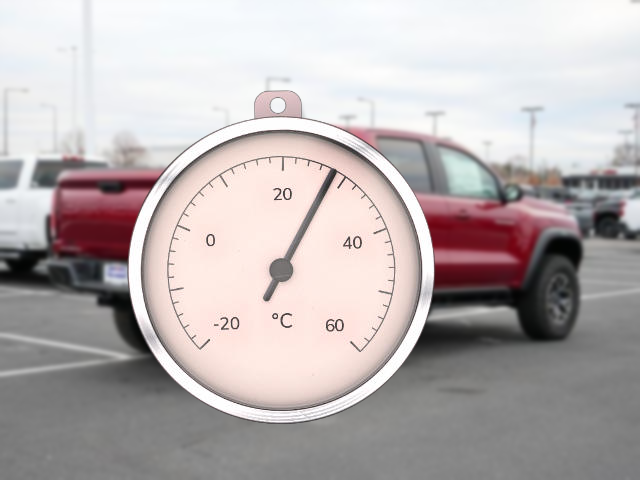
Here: 28 (°C)
